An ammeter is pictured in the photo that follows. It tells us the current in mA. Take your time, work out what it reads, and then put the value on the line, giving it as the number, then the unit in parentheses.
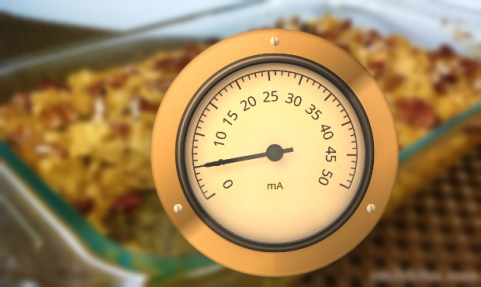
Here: 5 (mA)
